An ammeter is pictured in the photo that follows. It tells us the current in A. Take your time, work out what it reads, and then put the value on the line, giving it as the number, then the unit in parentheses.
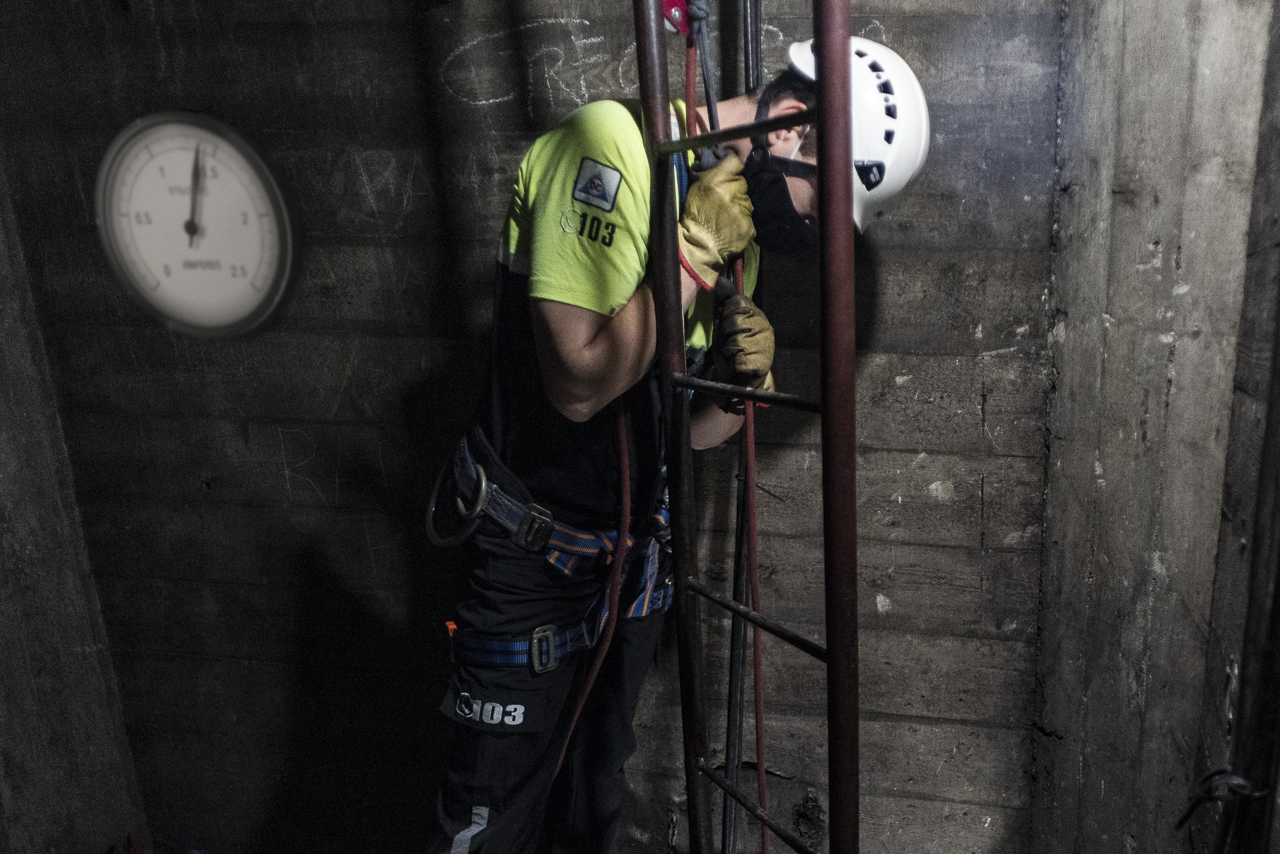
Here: 1.4 (A)
